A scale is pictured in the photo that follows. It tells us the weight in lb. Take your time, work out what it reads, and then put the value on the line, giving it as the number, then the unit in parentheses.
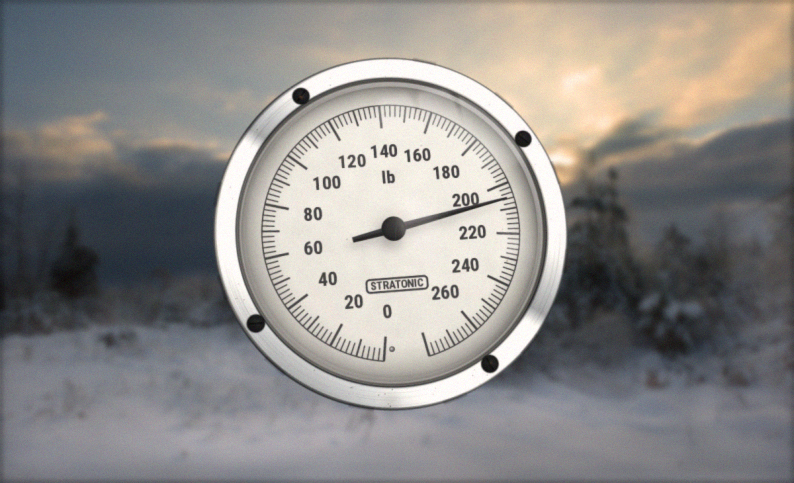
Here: 206 (lb)
